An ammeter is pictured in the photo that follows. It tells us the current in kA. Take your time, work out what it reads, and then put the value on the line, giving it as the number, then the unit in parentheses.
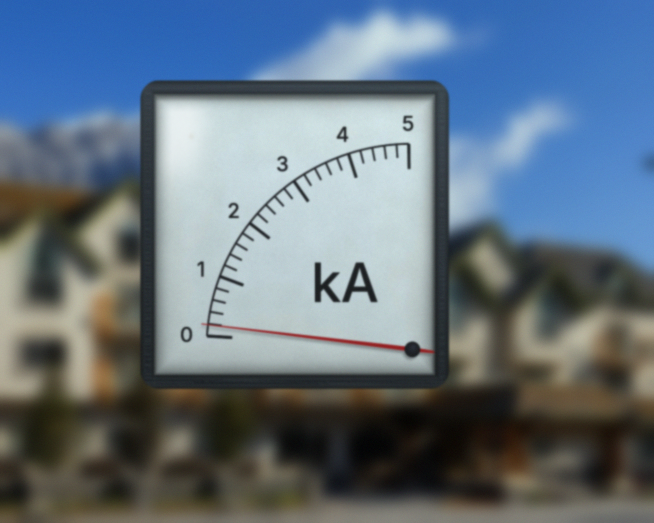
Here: 0.2 (kA)
